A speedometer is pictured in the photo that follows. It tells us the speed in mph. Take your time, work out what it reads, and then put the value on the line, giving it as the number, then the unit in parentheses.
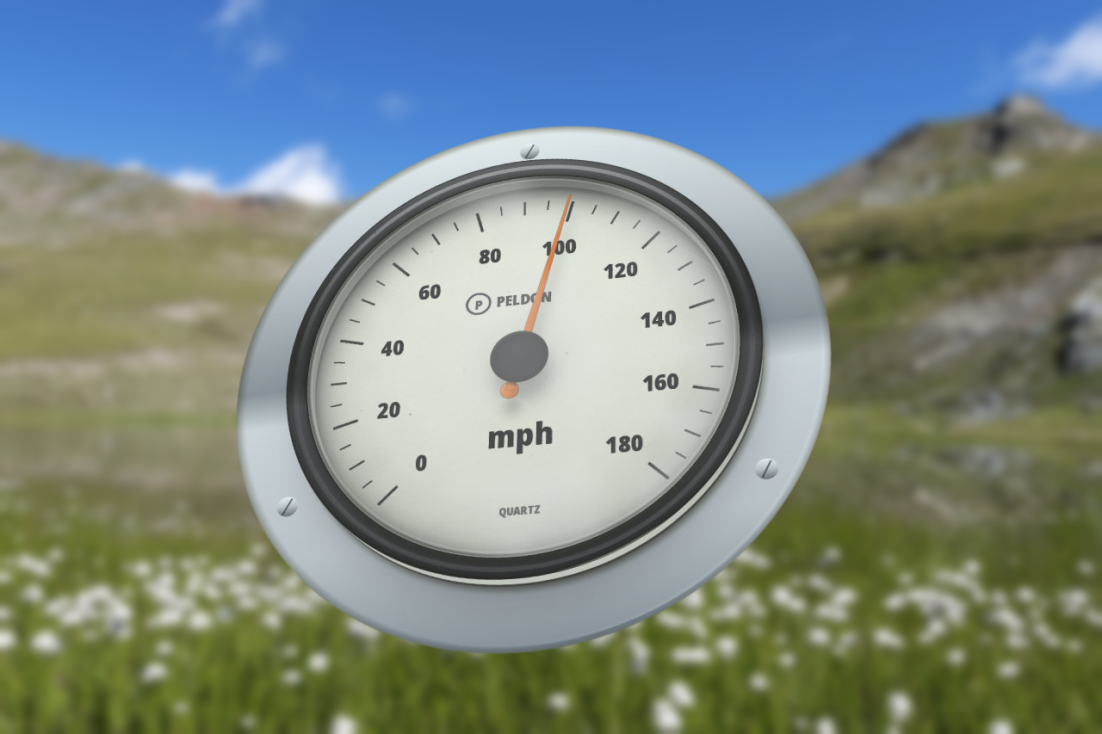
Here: 100 (mph)
